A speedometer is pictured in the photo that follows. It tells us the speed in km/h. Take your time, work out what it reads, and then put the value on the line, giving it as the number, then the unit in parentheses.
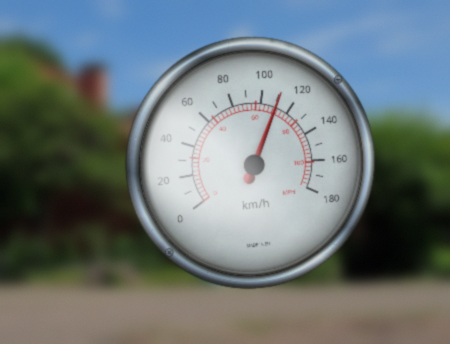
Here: 110 (km/h)
